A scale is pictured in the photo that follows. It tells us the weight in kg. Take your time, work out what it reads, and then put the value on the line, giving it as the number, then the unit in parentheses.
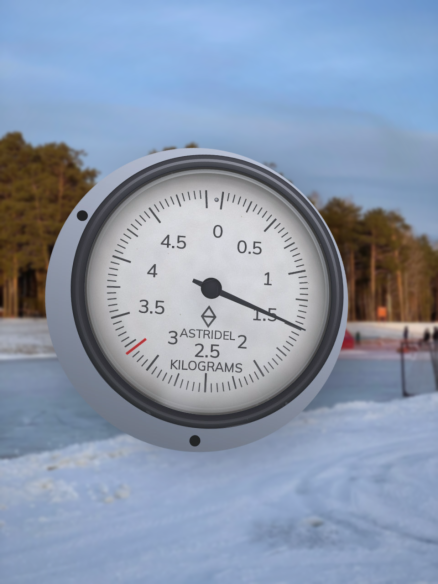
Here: 1.5 (kg)
